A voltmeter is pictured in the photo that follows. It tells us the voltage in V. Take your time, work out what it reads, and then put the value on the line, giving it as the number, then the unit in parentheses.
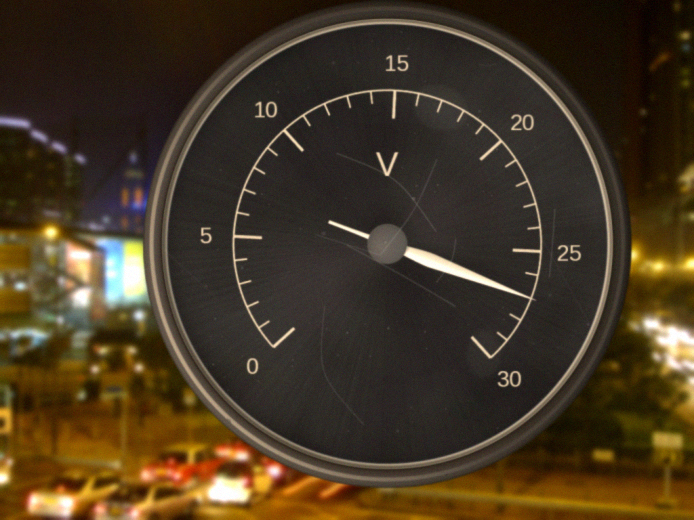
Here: 27 (V)
